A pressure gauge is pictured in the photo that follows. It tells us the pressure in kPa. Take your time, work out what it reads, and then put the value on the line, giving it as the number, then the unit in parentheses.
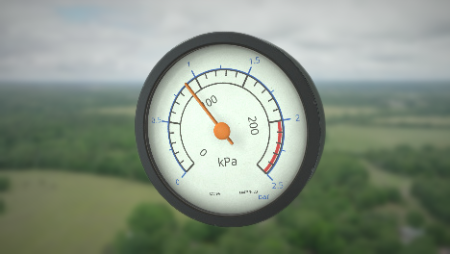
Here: 90 (kPa)
